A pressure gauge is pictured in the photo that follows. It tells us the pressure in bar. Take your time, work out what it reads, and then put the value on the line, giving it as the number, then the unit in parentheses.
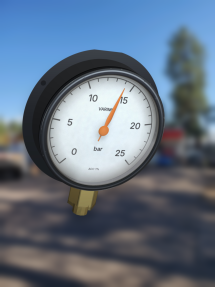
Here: 14 (bar)
